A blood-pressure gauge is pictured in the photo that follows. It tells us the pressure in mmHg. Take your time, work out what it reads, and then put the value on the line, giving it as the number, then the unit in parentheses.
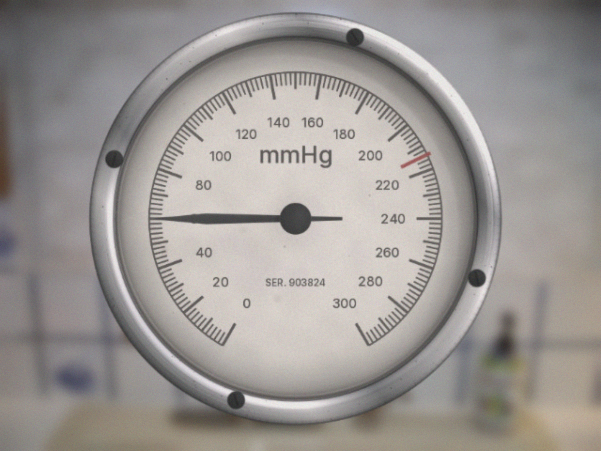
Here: 60 (mmHg)
